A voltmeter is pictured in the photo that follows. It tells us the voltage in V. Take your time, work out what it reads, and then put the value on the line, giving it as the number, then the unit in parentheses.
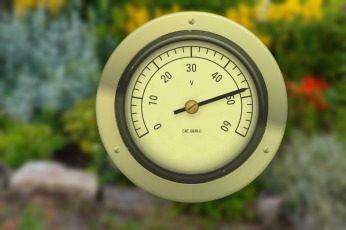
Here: 48 (V)
